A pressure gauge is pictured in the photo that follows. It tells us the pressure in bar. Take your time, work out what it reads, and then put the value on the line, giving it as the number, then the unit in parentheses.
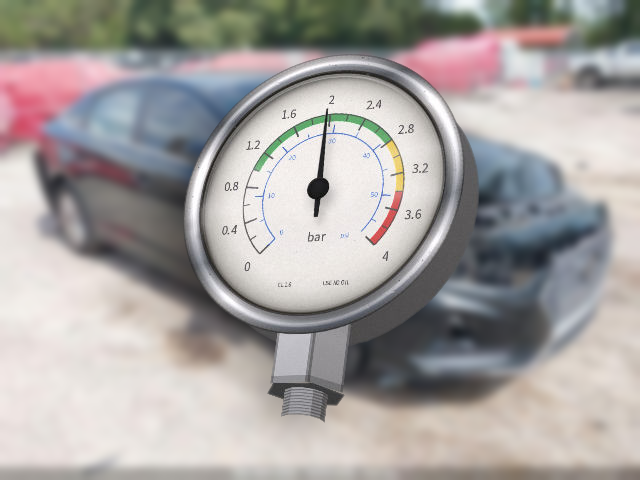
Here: 2 (bar)
